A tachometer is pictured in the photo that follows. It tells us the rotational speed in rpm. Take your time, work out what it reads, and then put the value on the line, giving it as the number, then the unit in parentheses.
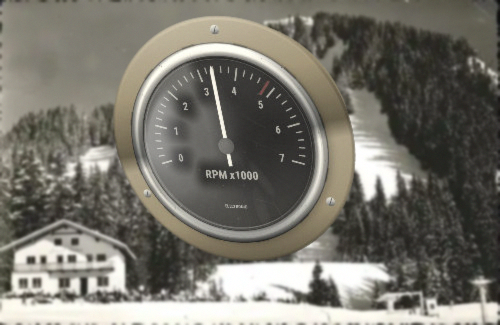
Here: 3400 (rpm)
